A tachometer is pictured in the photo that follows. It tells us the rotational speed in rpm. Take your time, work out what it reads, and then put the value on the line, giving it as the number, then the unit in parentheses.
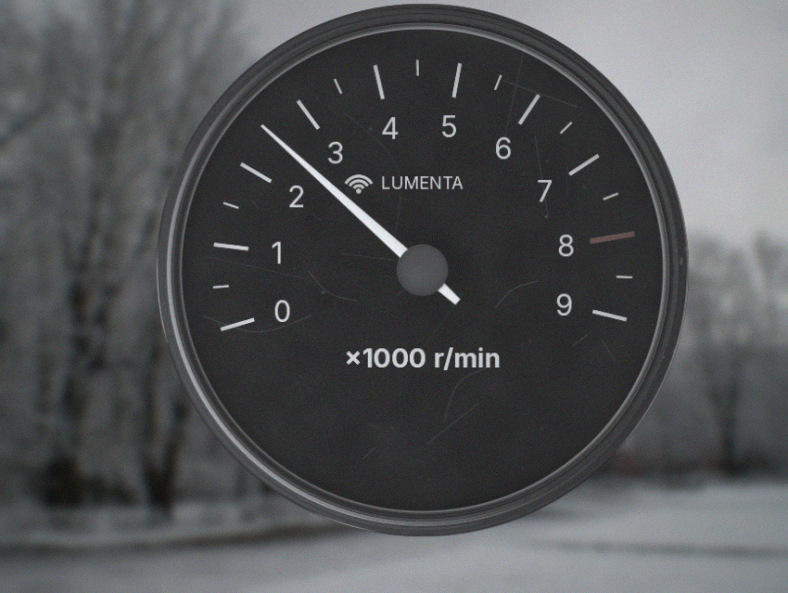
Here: 2500 (rpm)
